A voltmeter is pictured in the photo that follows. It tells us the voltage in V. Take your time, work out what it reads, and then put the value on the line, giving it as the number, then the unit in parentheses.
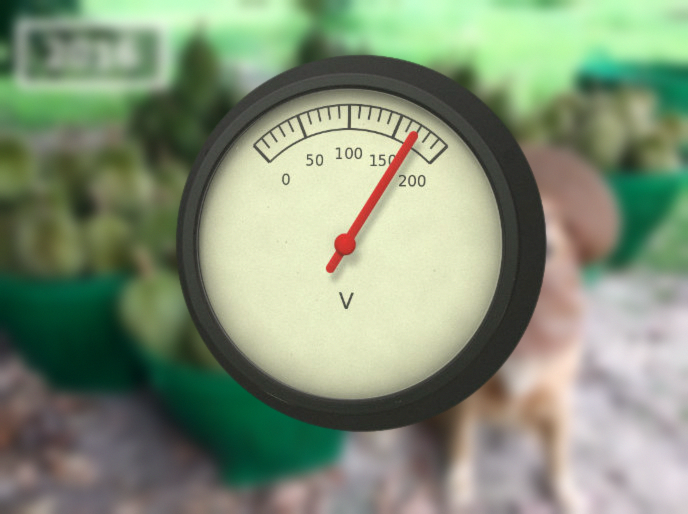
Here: 170 (V)
